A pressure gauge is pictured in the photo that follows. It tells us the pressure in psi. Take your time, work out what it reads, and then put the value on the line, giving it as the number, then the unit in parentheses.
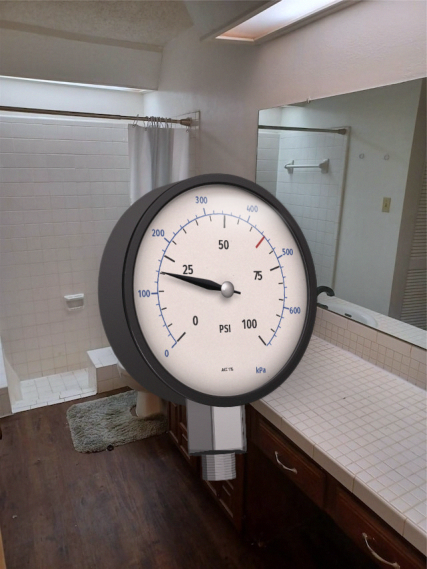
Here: 20 (psi)
